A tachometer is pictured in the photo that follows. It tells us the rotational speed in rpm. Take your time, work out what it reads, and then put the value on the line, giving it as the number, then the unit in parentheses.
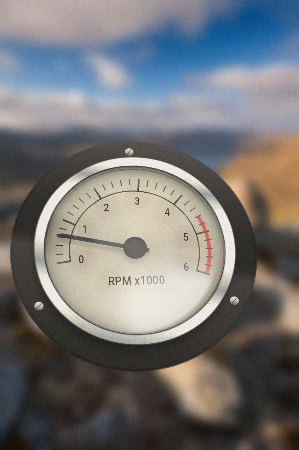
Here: 600 (rpm)
